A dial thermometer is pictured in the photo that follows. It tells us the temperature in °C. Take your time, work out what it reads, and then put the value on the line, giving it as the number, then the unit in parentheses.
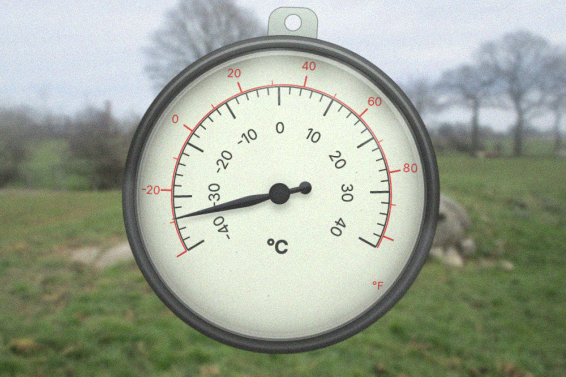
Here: -34 (°C)
